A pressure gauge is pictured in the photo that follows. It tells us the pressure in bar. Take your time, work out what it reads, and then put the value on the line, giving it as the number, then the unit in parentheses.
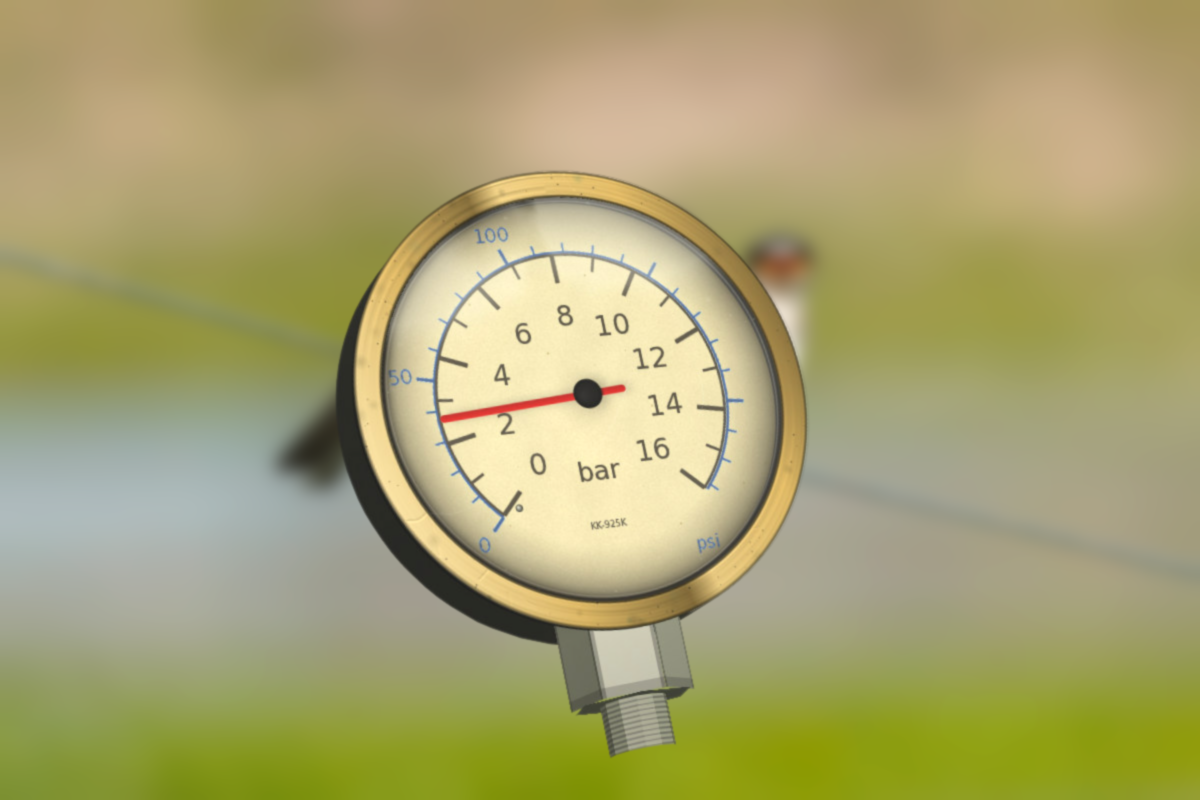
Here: 2.5 (bar)
